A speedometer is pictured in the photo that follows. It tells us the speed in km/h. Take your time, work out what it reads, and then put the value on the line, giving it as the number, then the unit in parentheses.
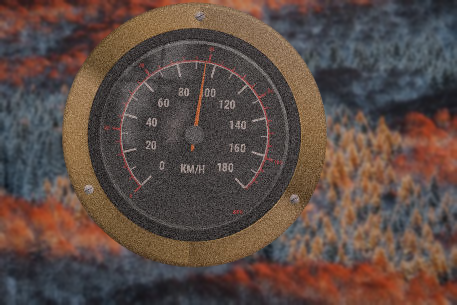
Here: 95 (km/h)
